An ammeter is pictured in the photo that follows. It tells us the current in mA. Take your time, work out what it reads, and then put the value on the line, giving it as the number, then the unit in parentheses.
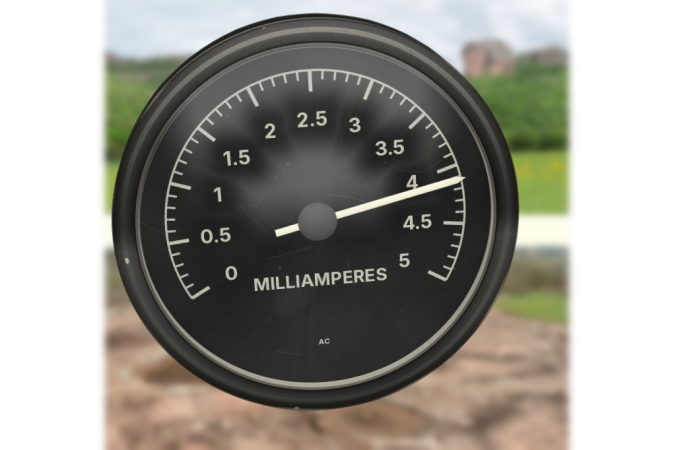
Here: 4.1 (mA)
